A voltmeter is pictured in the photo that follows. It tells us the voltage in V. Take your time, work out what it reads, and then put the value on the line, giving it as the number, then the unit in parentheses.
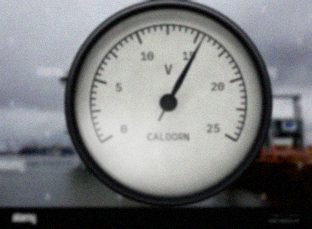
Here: 15.5 (V)
